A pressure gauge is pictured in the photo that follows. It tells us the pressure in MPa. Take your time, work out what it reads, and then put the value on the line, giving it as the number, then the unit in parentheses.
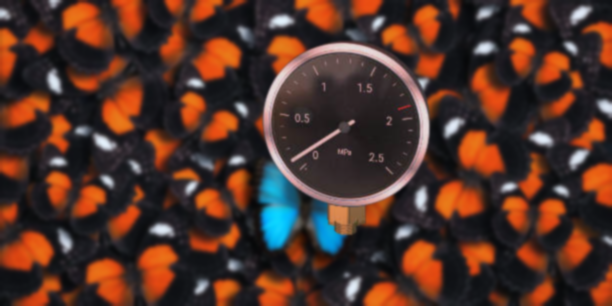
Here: 0.1 (MPa)
